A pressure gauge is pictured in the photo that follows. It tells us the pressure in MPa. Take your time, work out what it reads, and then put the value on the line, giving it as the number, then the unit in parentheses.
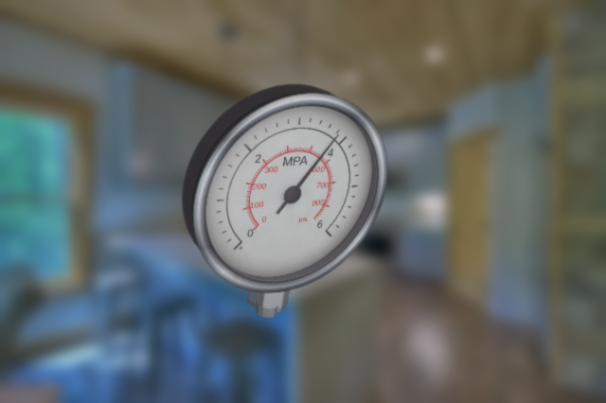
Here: 3.8 (MPa)
